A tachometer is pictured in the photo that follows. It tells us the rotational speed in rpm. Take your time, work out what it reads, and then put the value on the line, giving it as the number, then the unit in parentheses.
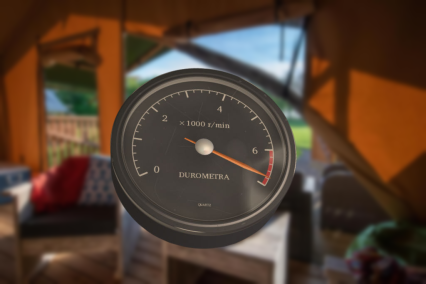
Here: 6800 (rpm)
